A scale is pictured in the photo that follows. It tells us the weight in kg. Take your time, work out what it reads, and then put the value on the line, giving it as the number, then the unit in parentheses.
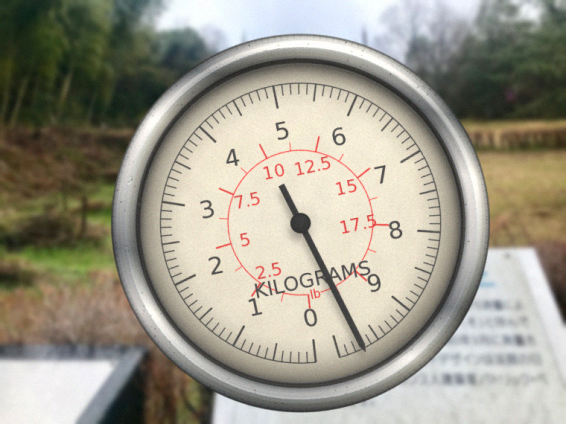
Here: 9.7 (kg)
